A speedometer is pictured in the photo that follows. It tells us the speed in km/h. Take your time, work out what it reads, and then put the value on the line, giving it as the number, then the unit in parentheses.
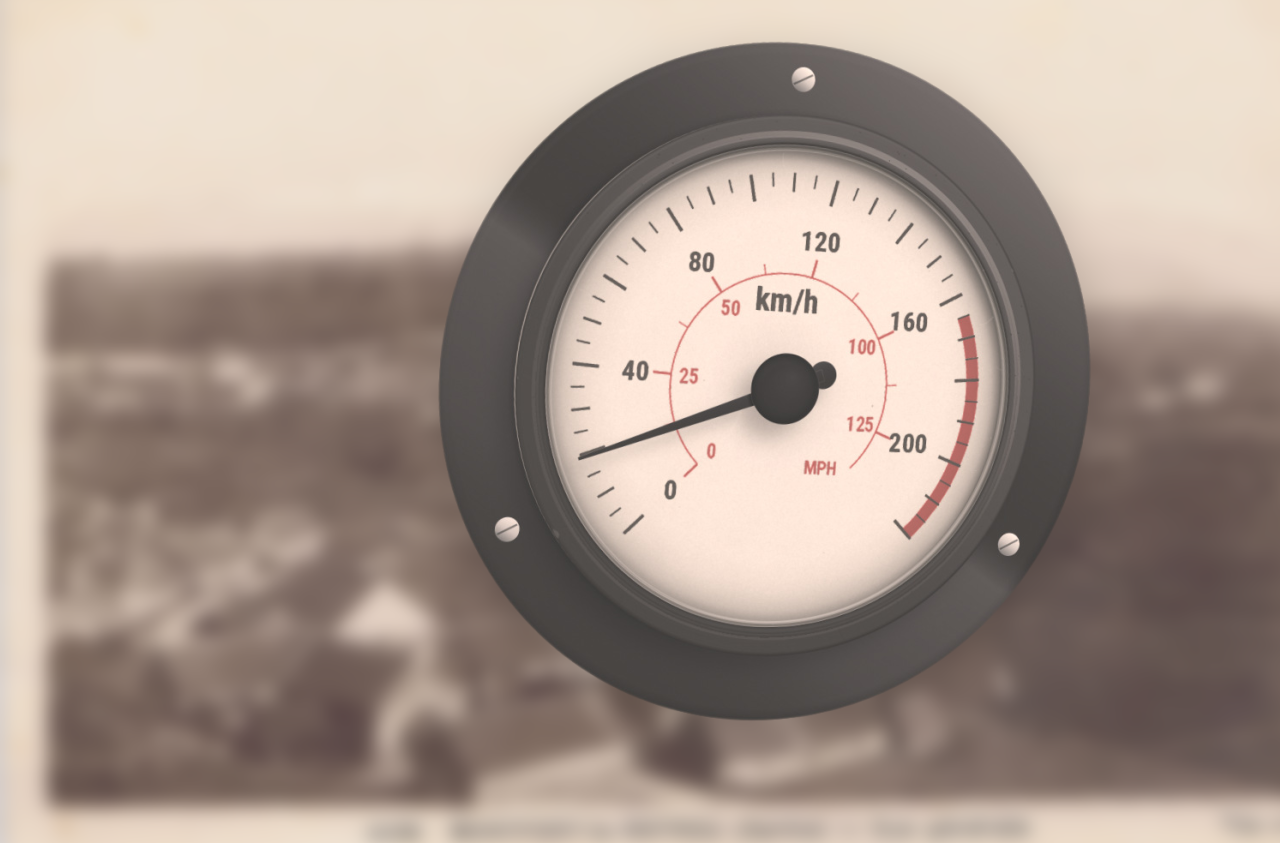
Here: 20 (km/h)
